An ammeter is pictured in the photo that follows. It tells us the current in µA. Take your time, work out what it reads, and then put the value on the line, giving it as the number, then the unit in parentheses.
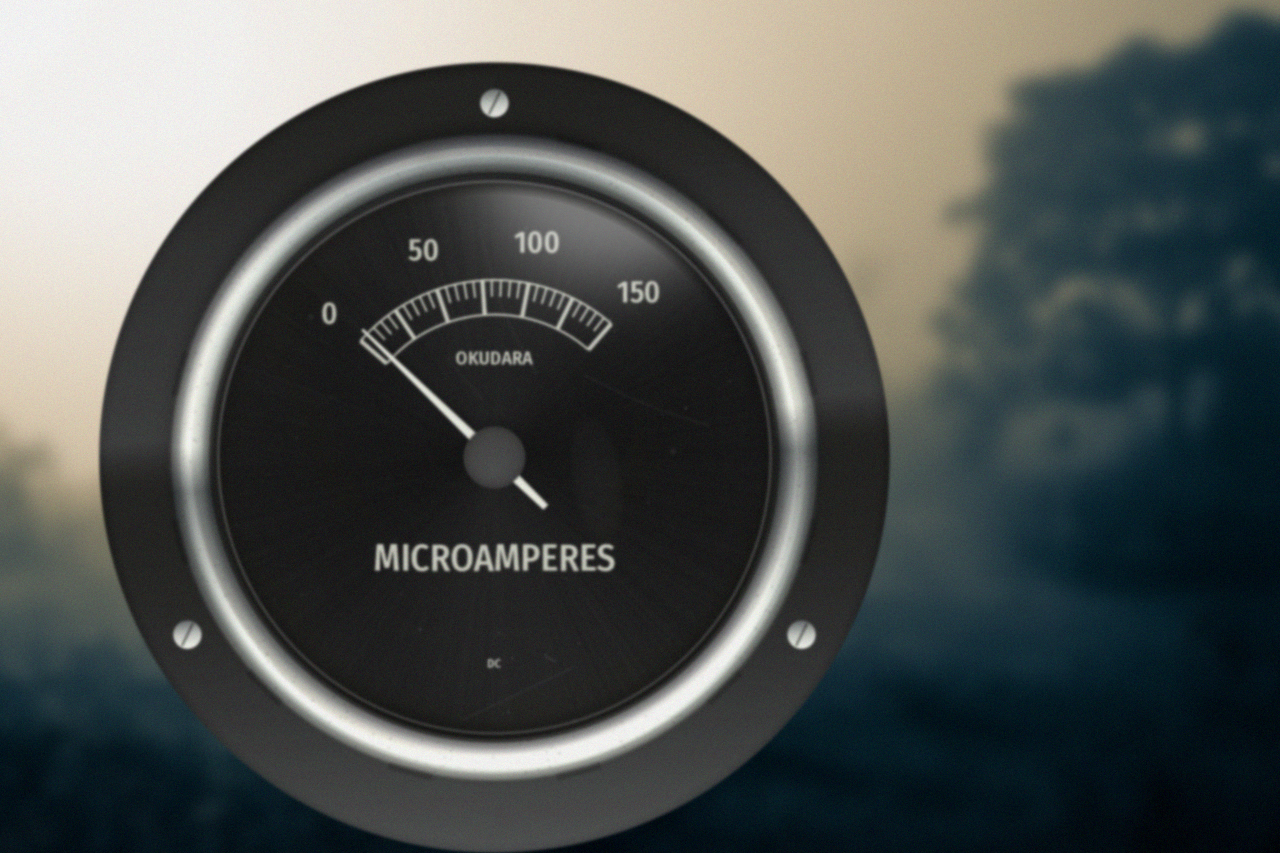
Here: 5 (µA)
